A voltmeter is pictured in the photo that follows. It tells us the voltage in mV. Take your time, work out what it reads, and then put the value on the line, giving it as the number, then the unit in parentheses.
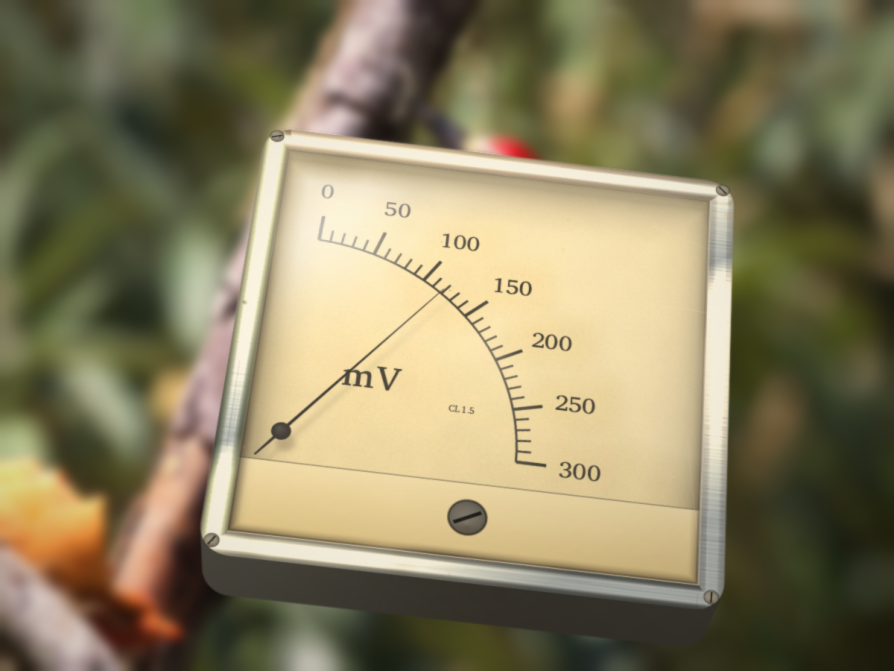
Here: 120 (mV)
